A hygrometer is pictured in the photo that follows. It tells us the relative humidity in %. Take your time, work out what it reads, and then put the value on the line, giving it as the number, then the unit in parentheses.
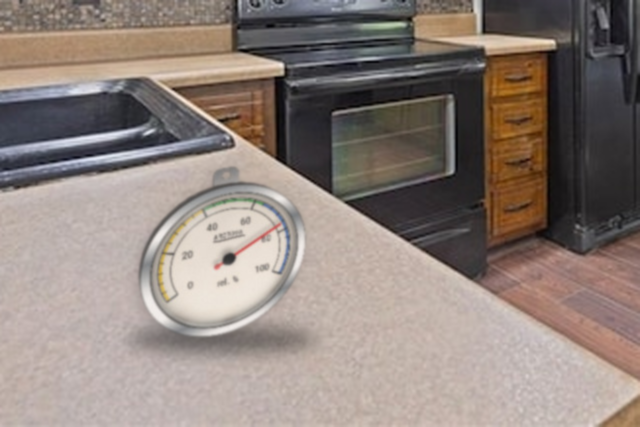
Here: 76 (%)
